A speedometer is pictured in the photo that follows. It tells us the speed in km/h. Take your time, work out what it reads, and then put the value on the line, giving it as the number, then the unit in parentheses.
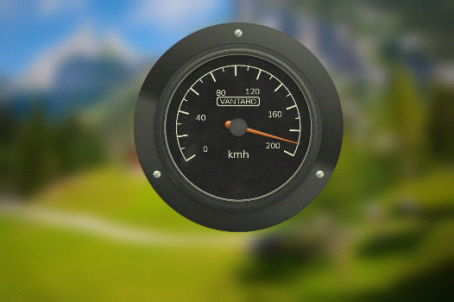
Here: 190 (km/h)
